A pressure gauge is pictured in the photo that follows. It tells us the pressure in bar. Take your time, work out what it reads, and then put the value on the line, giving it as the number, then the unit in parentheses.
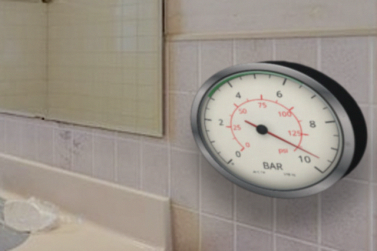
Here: 9.5 (bar)
